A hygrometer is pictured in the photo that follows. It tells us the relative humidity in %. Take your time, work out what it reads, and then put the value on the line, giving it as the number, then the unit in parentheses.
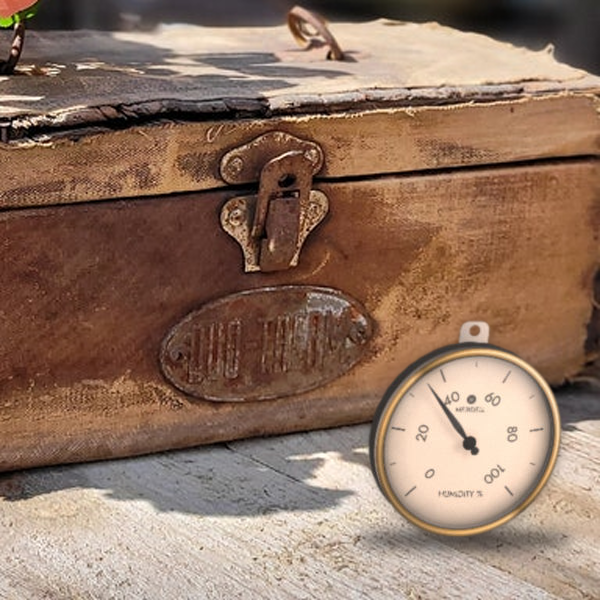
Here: 35 (%)
